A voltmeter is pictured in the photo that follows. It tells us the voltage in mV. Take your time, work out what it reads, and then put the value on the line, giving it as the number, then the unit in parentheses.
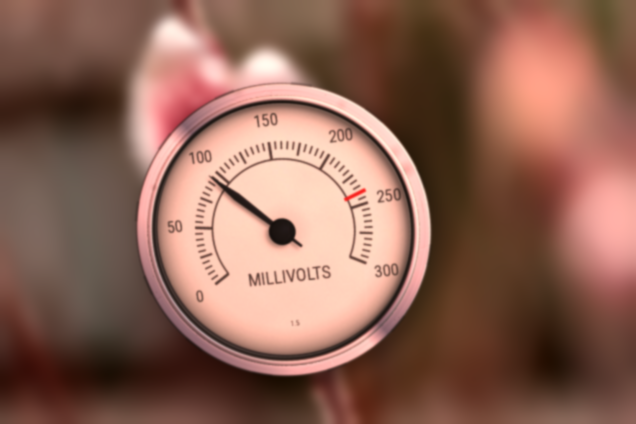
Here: 95 (mV)
